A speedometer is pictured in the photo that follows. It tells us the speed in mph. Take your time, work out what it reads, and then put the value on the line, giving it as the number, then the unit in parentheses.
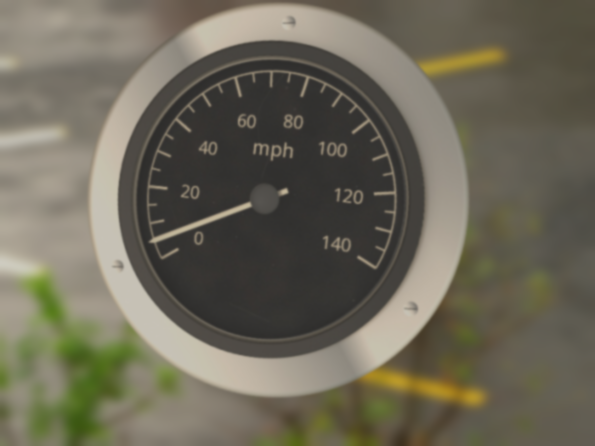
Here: 5 (mph)
